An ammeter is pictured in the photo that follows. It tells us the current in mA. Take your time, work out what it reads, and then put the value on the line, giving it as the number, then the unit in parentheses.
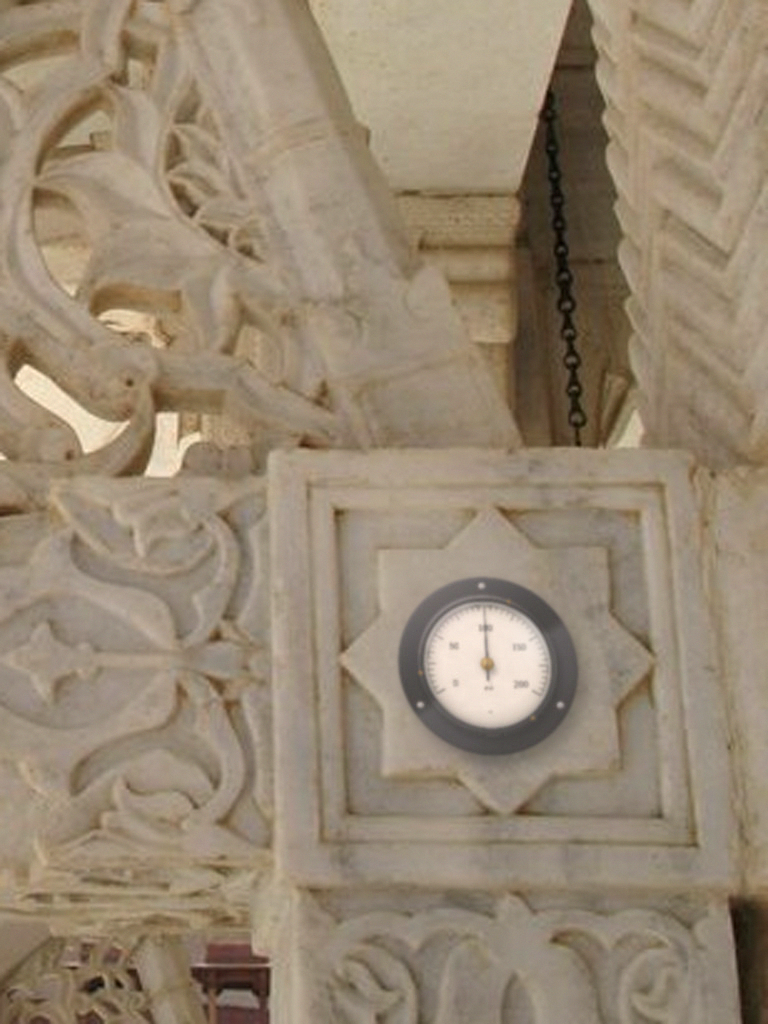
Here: 100 (mA)
